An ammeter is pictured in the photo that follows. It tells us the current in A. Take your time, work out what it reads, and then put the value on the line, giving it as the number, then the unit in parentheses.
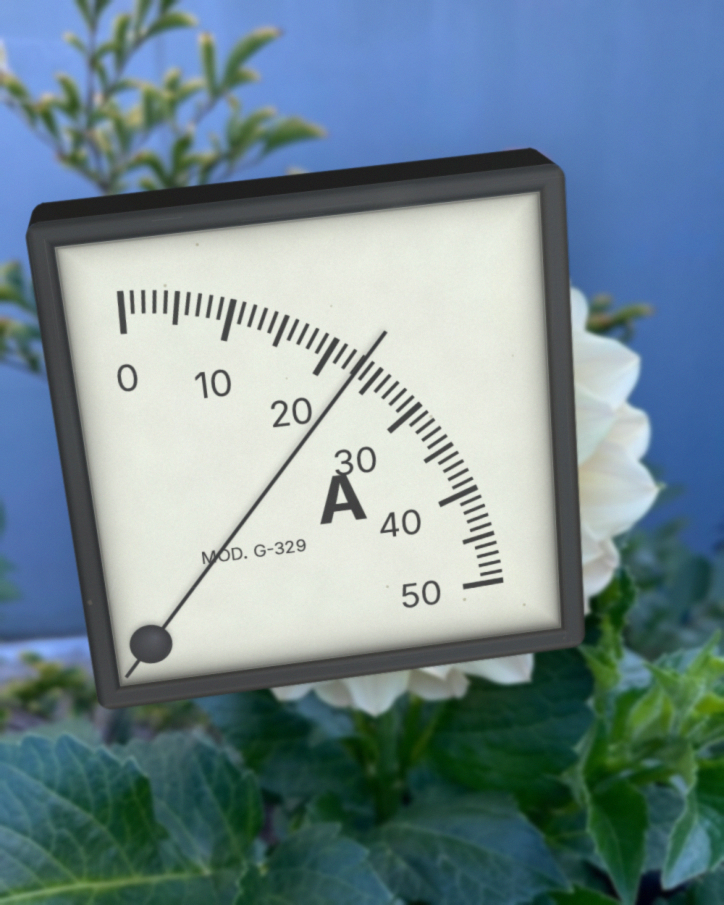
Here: 23 (A)
